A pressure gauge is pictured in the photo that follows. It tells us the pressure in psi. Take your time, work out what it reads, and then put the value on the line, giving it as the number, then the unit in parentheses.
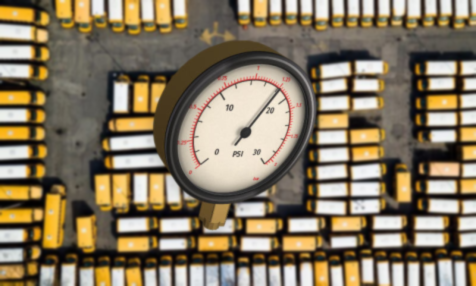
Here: 18 (psi)
